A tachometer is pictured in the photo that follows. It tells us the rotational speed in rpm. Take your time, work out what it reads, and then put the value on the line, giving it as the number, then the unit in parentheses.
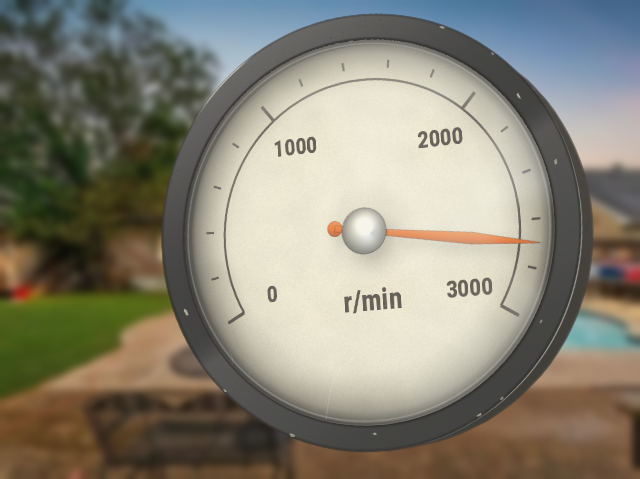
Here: 2700 (rpm)
